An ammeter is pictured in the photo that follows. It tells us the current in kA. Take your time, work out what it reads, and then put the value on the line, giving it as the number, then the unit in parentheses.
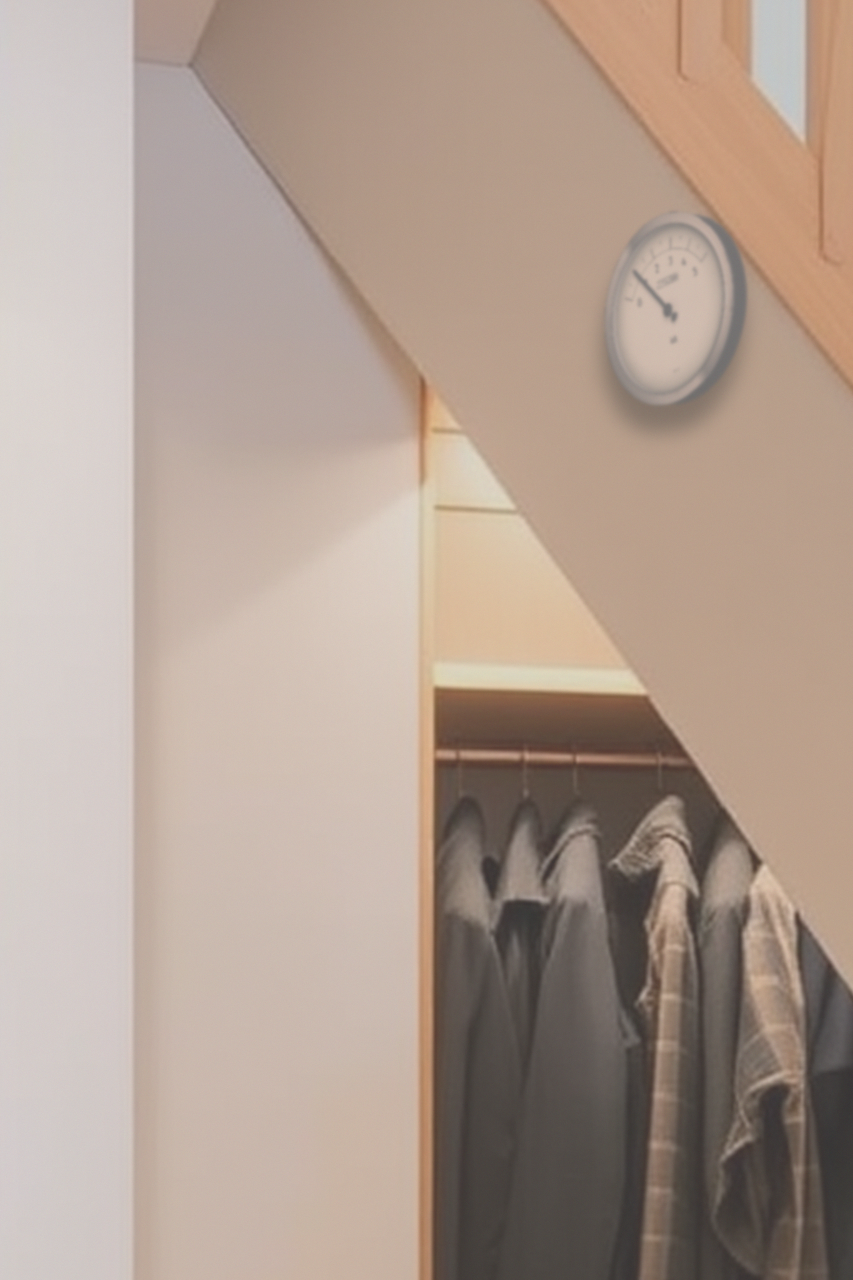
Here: 1 (kA)
